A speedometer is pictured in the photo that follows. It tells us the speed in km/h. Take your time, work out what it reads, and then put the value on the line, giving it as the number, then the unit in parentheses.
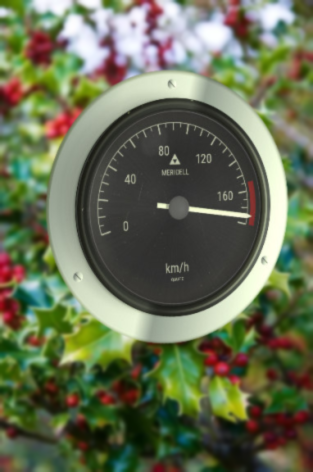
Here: 175 (km/h)
